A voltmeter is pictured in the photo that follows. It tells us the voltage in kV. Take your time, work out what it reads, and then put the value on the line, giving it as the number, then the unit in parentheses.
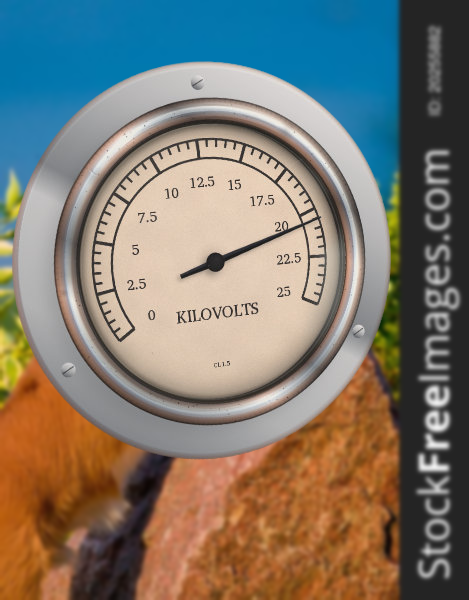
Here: 20.5 (kV)
